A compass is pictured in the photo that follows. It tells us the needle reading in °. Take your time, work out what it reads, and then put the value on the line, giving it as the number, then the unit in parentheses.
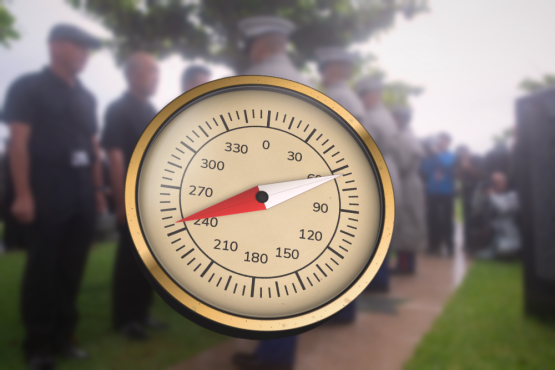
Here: 245 (°)
